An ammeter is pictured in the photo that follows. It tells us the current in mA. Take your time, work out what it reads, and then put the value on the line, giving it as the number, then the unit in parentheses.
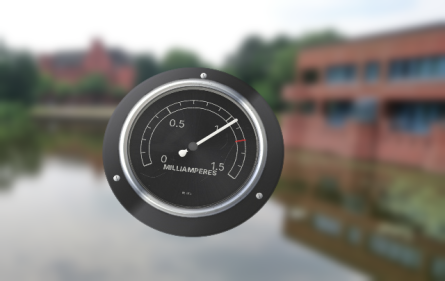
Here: 1.05 (mA)
